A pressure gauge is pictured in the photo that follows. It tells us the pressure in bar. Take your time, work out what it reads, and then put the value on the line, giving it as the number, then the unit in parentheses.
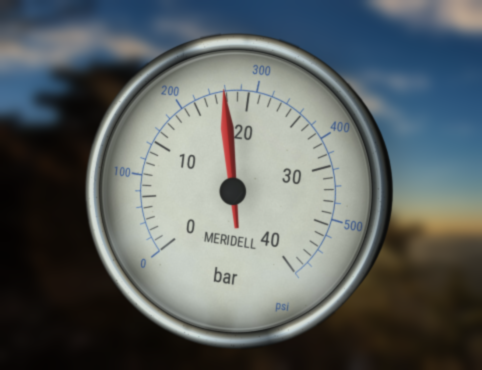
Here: 18 (bar)
